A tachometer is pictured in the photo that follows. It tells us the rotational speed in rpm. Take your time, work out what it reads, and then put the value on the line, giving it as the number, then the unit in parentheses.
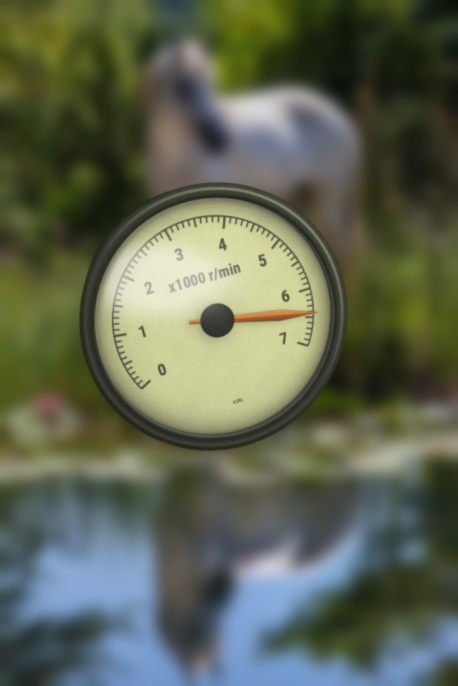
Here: 6400 (rpm)
